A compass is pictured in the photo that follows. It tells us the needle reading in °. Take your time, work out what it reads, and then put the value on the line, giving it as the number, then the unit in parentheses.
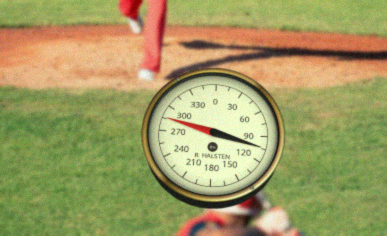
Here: 285 (°)
